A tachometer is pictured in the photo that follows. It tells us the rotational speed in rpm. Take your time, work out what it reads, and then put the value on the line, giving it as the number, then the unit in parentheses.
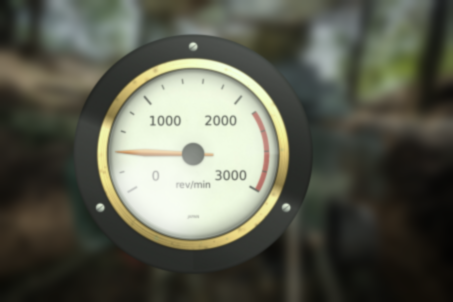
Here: 400 (rpm)
